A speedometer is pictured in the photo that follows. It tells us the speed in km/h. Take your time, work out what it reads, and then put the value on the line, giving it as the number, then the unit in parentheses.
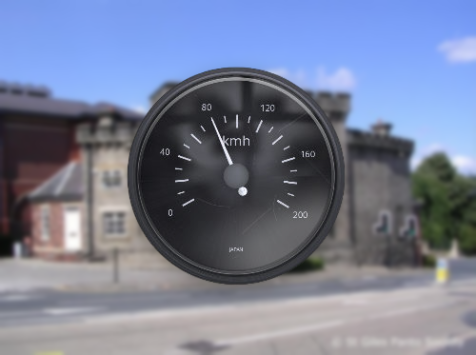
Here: 80 (km/h)
